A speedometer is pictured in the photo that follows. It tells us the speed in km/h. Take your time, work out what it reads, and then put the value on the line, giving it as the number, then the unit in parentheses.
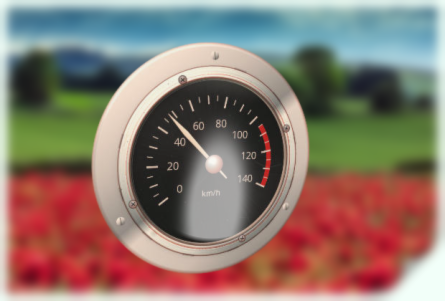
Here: 47.5 (km/h)
